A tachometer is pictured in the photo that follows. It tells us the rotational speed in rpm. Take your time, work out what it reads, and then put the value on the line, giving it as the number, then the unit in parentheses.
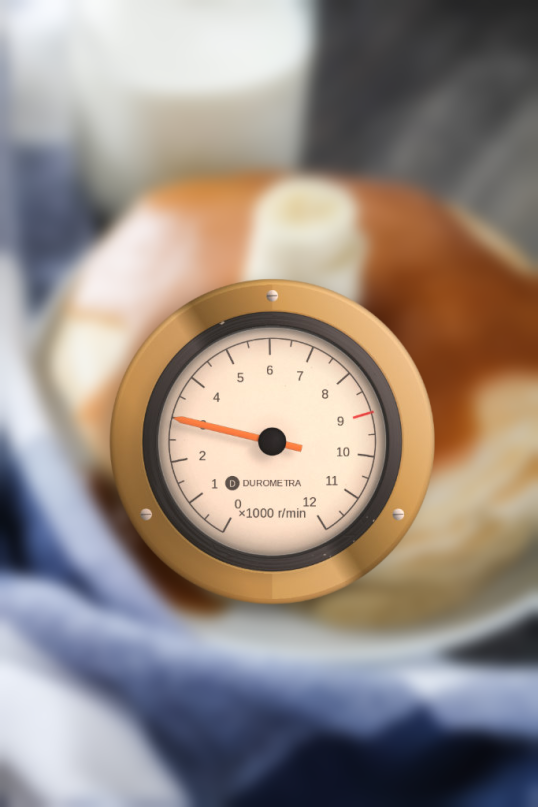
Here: 3000 (rpm)
